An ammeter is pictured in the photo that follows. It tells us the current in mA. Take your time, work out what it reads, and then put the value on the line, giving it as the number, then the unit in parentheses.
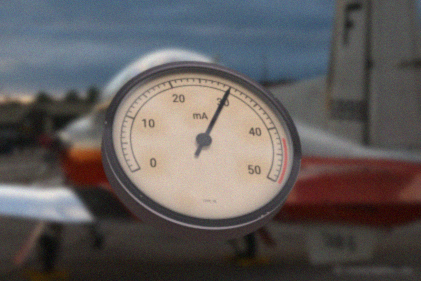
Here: 30 (mA)
